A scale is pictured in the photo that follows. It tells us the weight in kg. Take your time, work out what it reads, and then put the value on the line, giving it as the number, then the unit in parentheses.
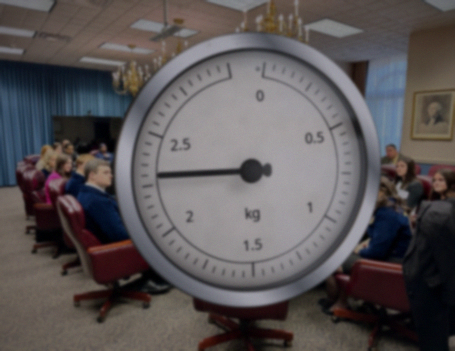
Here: 2.3 (kg)
